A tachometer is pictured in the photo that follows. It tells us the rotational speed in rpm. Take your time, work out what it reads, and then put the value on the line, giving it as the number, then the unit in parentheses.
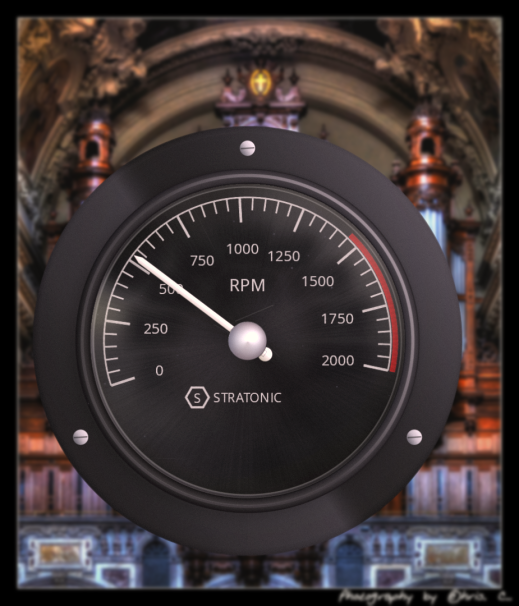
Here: 525 (rpm)
